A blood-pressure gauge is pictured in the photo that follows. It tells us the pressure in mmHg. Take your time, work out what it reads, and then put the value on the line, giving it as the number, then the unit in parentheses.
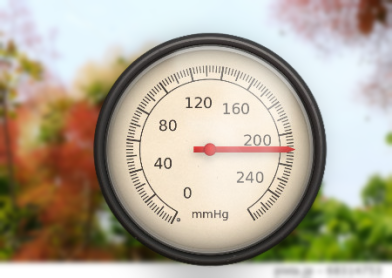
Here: 210 (mmHg)
